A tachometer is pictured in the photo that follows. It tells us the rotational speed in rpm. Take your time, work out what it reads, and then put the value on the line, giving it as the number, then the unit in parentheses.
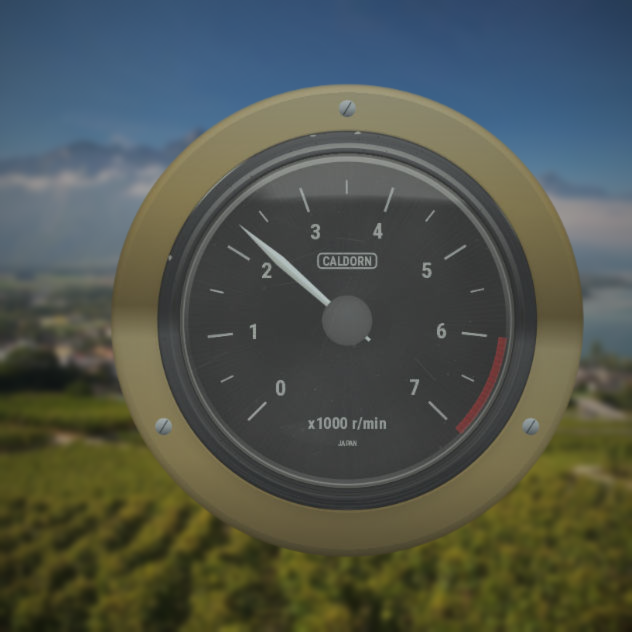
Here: 2250 (rpm)
